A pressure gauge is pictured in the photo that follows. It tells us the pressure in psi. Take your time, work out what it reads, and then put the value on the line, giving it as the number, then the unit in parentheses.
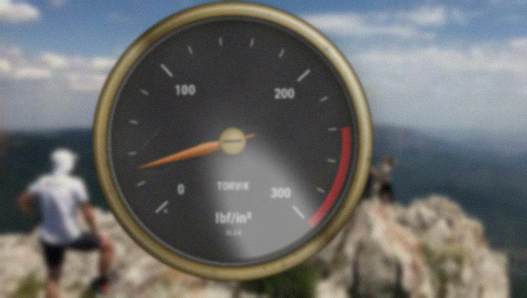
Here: 30 (psi)
